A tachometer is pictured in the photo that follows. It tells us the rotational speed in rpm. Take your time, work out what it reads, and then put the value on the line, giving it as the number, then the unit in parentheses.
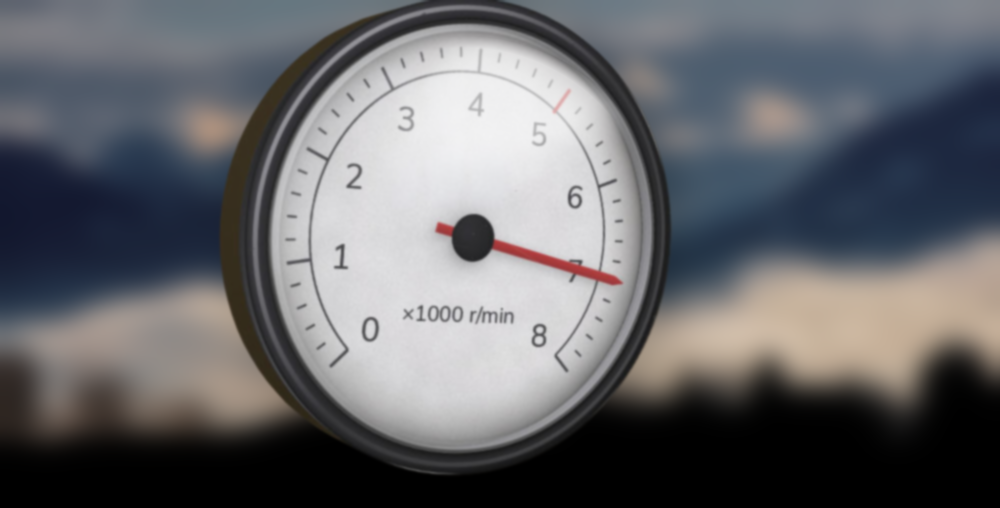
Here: 7000 (rpm)
